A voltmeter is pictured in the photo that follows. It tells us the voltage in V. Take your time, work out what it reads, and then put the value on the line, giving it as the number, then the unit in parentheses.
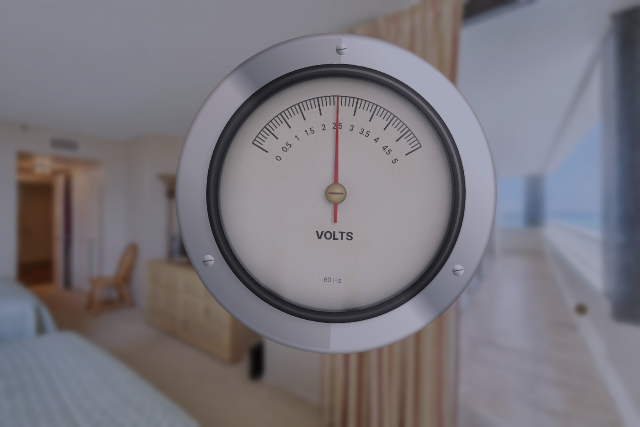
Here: 2.5 (V)
